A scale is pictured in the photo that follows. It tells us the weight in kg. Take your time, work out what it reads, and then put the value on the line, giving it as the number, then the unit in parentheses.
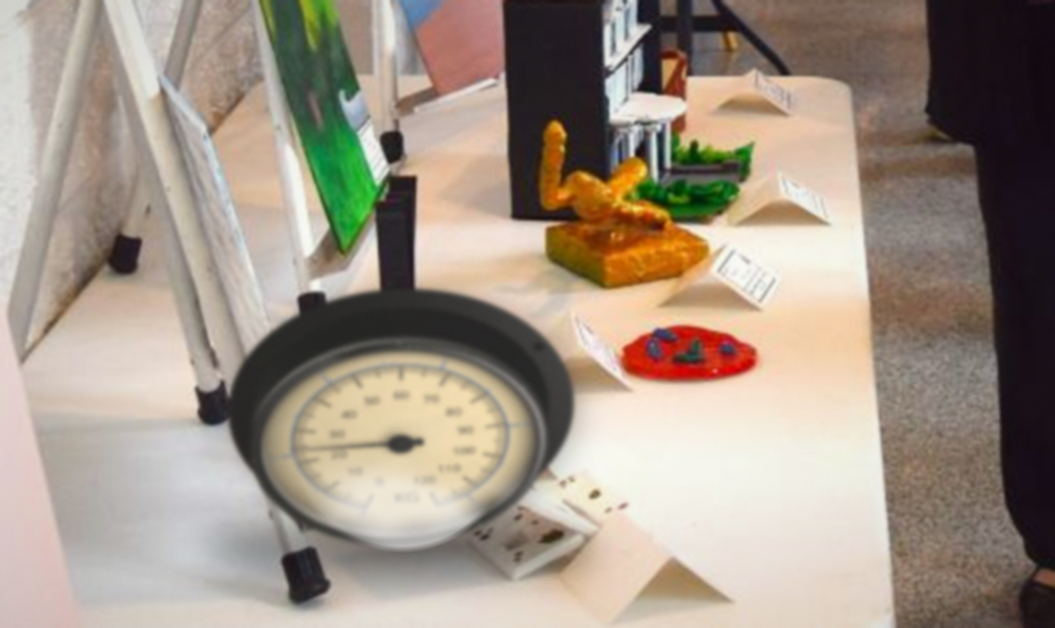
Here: 25 (kg)
